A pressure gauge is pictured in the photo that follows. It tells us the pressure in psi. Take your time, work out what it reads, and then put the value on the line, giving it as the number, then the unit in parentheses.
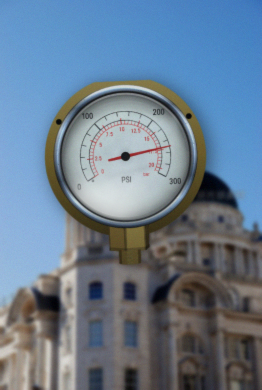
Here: 250 (psi)
